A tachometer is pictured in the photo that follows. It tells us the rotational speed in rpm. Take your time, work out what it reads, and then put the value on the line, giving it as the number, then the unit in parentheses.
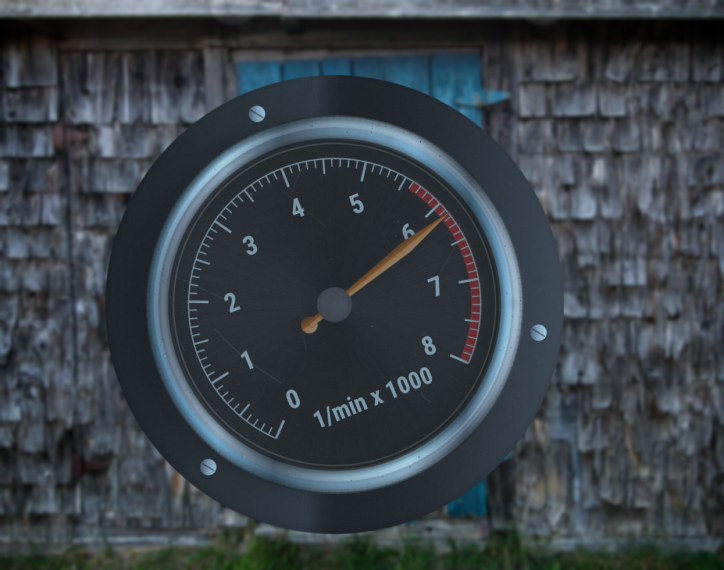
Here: 6150 (rpm)
